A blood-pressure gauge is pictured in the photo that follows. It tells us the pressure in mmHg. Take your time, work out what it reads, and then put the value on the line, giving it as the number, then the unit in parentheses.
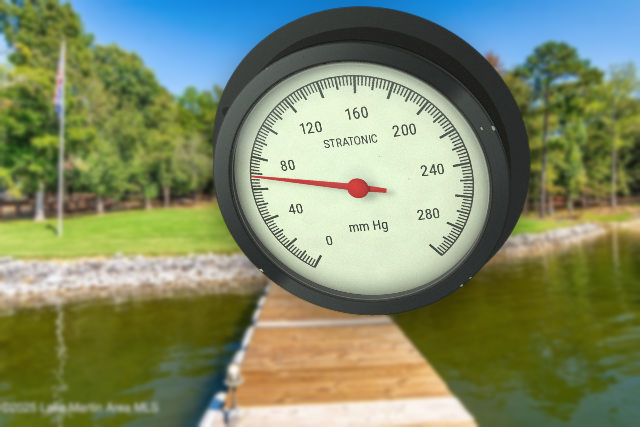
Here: 70 (mmHg)
